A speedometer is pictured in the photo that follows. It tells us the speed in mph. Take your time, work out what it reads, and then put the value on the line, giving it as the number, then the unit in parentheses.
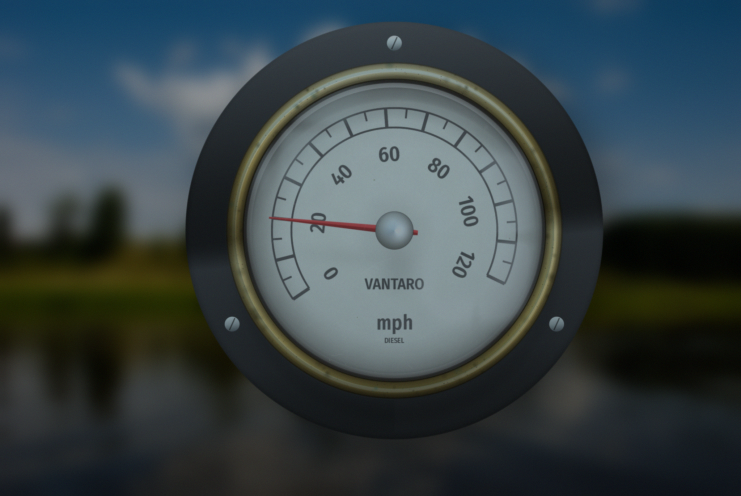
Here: 20 (mph)
